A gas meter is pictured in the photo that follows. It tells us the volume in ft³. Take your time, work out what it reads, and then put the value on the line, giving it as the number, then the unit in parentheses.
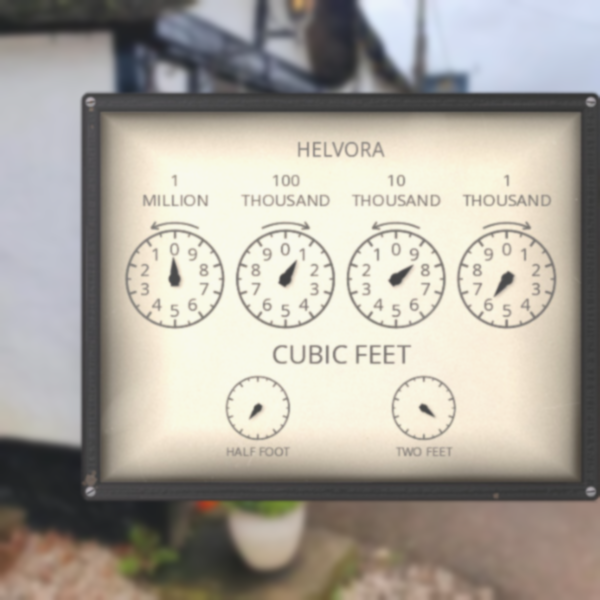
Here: 8600 (ft³)
